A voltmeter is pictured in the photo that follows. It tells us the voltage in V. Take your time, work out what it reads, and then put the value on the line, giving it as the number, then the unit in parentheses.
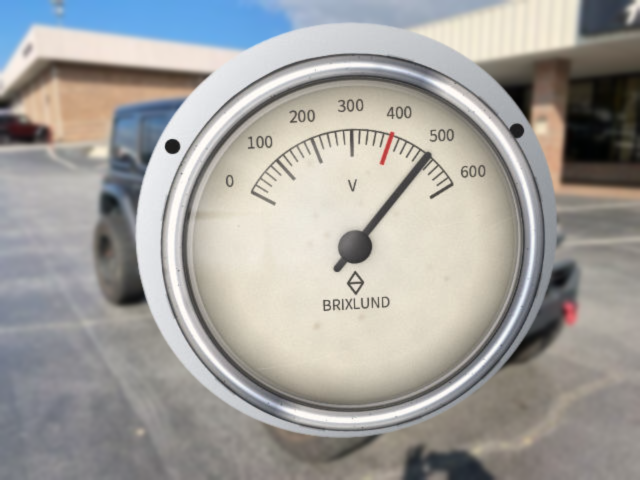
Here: 500 (V)
